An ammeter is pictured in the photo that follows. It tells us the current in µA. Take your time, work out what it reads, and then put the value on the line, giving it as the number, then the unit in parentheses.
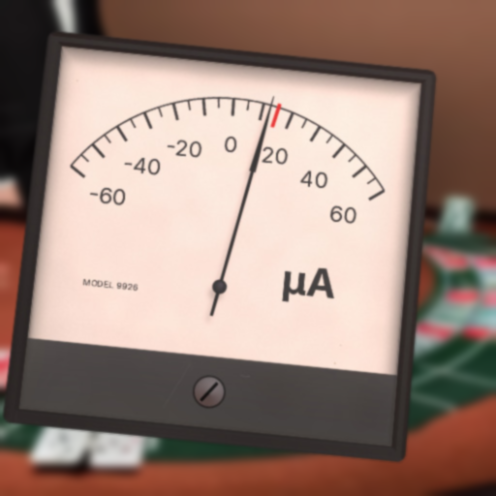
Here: 12.5 (µA)
